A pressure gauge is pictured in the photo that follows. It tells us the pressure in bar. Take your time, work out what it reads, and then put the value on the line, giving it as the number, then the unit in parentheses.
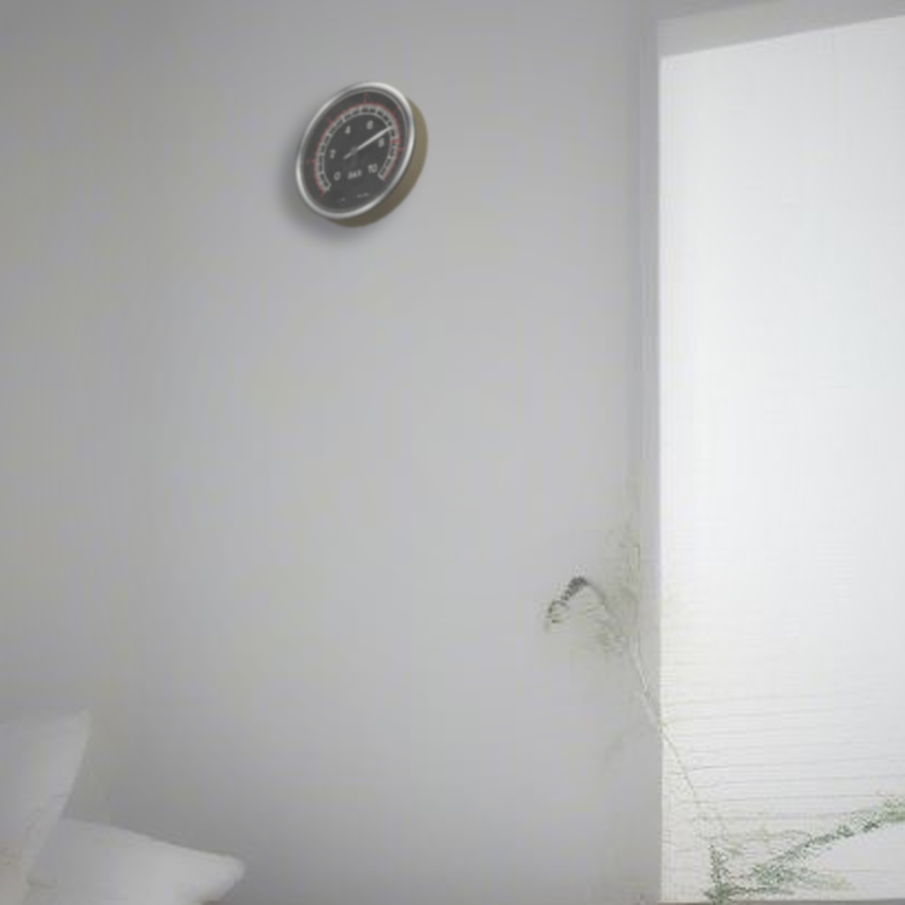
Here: 7.5 (bar)
